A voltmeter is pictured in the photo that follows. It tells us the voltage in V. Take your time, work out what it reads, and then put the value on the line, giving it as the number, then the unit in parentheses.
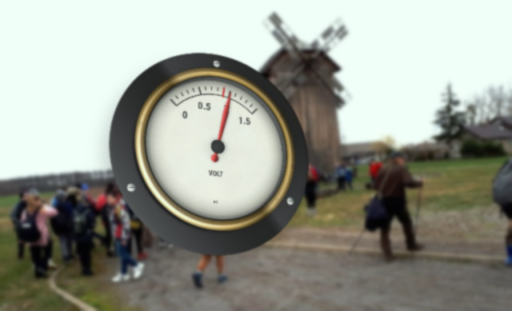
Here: 1 (V)
